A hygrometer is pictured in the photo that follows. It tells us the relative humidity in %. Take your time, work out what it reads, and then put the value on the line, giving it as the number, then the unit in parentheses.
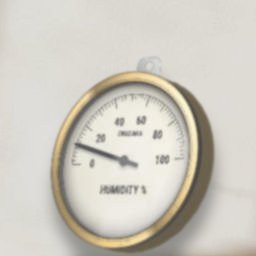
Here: 10 (%)
